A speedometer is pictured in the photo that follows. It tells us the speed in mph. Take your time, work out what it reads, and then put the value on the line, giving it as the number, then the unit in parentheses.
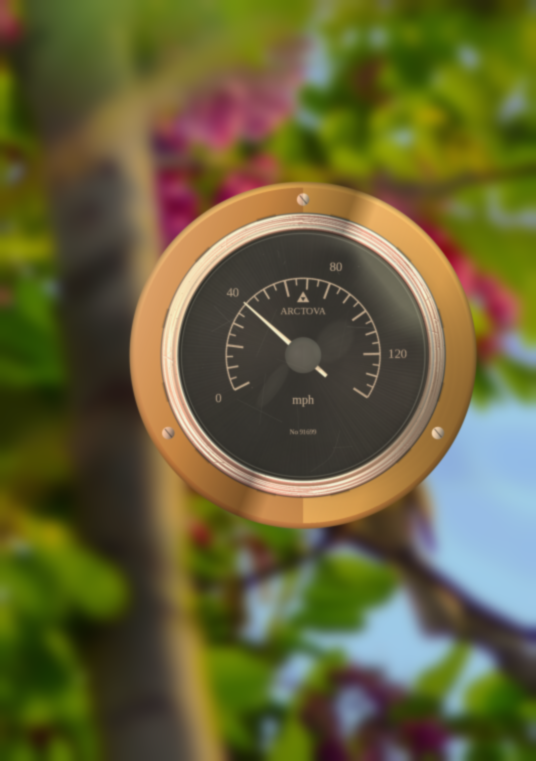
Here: 40 (mph)
